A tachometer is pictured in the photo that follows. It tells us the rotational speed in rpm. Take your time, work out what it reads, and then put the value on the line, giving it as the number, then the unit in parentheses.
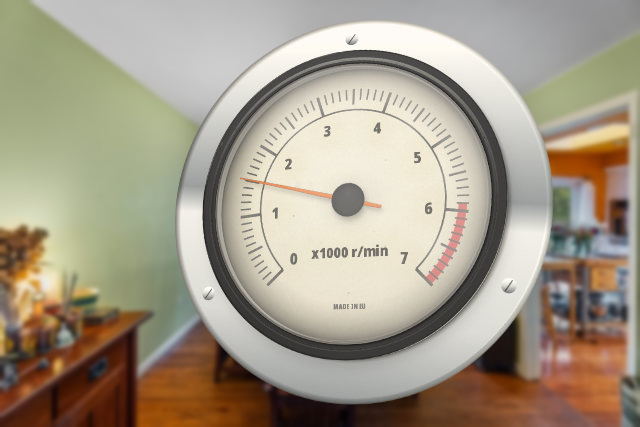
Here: 1500 (rpm)
